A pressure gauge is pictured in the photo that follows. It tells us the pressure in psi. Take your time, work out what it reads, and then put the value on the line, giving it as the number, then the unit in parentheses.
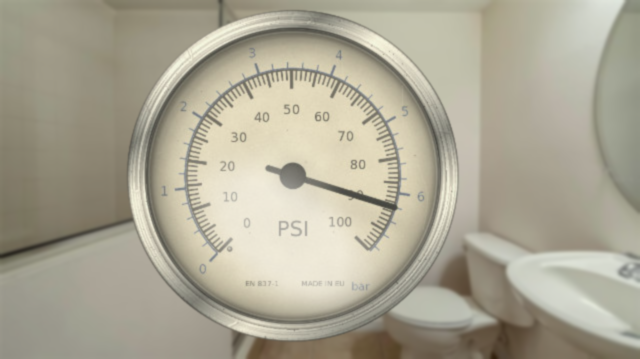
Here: 90 (psi)
